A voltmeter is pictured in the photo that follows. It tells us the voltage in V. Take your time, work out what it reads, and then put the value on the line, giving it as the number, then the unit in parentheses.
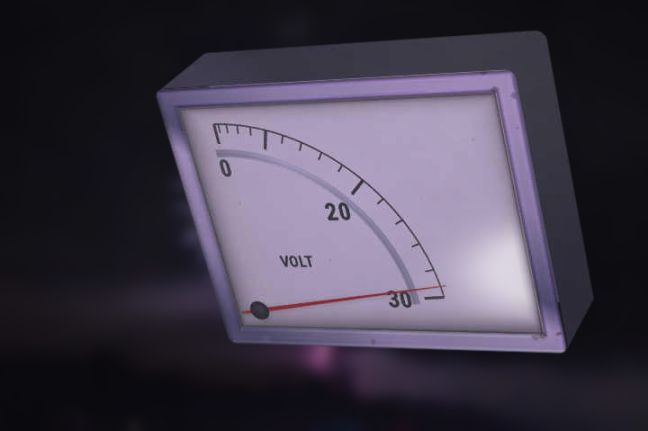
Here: 29 (V)
